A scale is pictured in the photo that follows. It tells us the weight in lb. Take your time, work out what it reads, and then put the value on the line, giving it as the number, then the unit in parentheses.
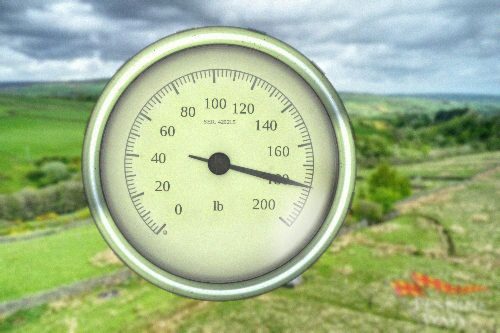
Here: 180 (lb)
